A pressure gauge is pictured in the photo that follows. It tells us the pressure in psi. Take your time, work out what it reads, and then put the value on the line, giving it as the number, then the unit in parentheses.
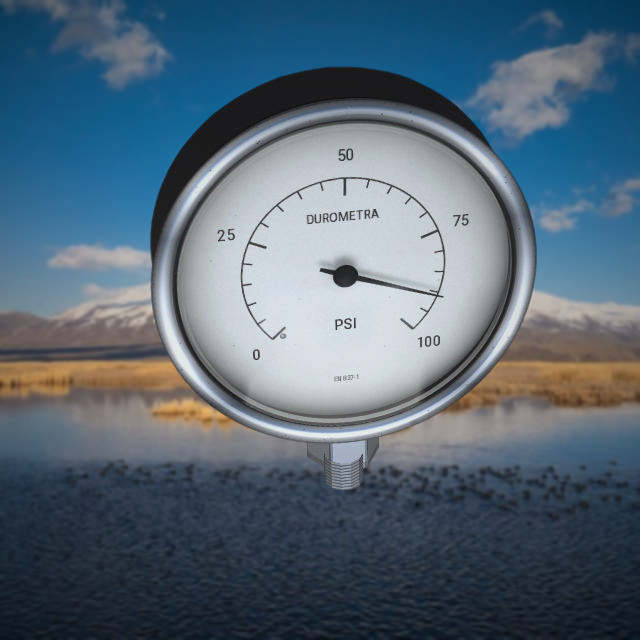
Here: 90 (psi)
